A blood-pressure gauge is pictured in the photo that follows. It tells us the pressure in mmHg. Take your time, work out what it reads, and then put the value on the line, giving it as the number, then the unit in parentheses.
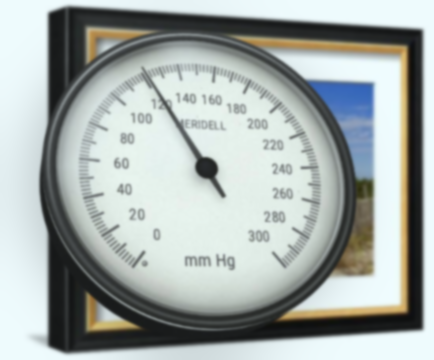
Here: 120 (mmHg)
